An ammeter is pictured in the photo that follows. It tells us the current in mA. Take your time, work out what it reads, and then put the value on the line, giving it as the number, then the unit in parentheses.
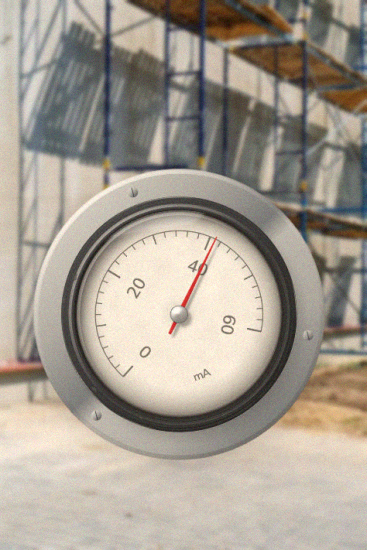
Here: 41 (mA)
